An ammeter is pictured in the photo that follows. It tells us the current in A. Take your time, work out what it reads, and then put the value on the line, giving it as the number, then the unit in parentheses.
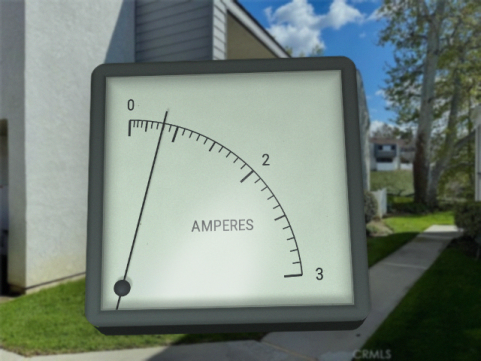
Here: 0.8 (A)
